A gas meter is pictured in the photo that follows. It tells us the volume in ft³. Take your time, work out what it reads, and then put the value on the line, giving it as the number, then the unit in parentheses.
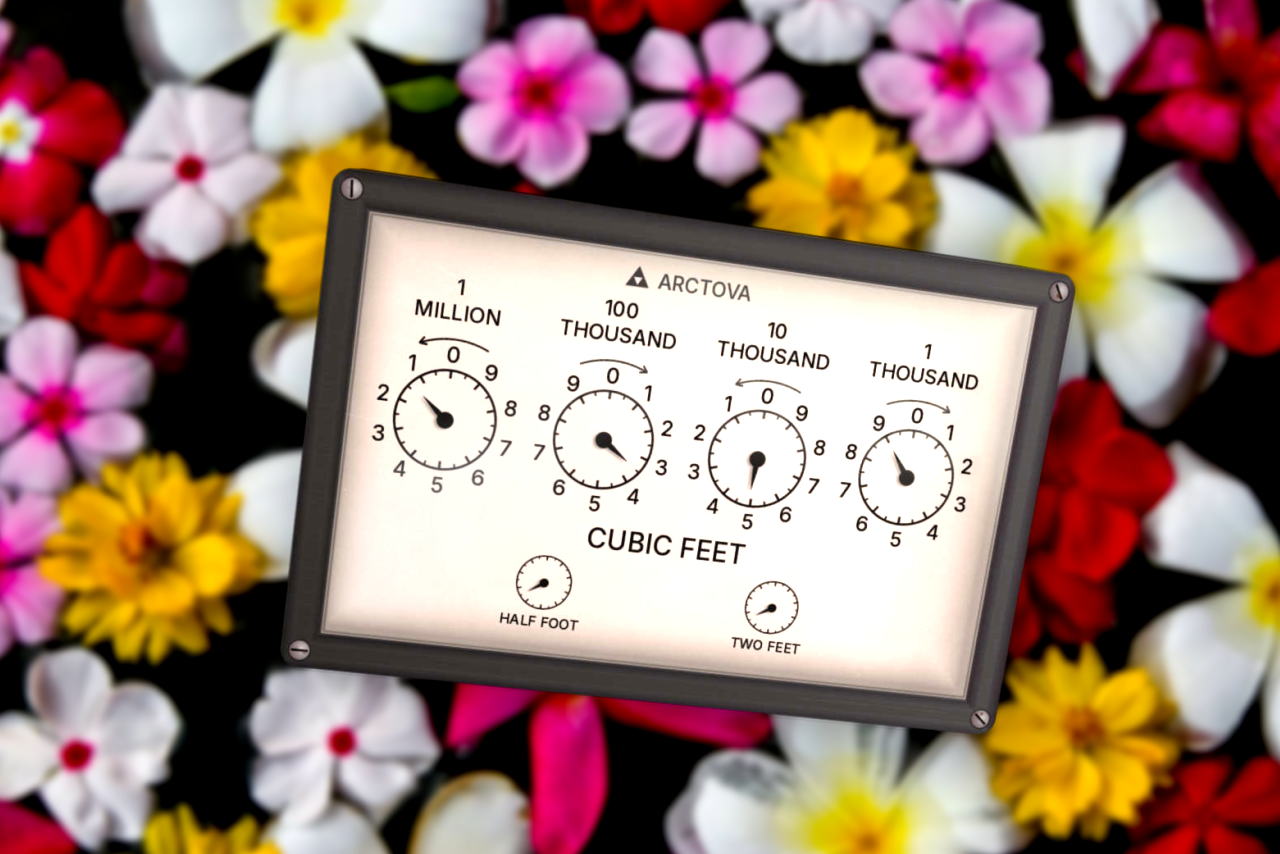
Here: 134900 (ft³)
